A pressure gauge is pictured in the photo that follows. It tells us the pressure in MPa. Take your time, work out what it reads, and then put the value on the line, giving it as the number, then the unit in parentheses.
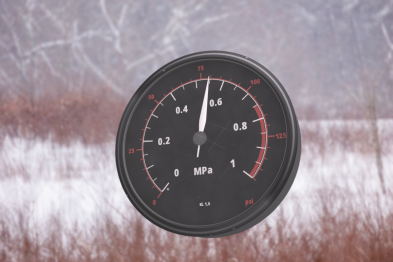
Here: 0.55 (MPa)
